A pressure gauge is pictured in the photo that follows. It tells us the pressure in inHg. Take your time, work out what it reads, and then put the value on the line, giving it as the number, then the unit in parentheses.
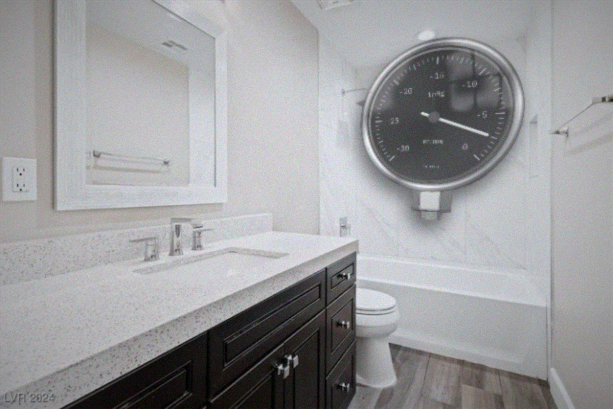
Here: -2.5 (inHg)
